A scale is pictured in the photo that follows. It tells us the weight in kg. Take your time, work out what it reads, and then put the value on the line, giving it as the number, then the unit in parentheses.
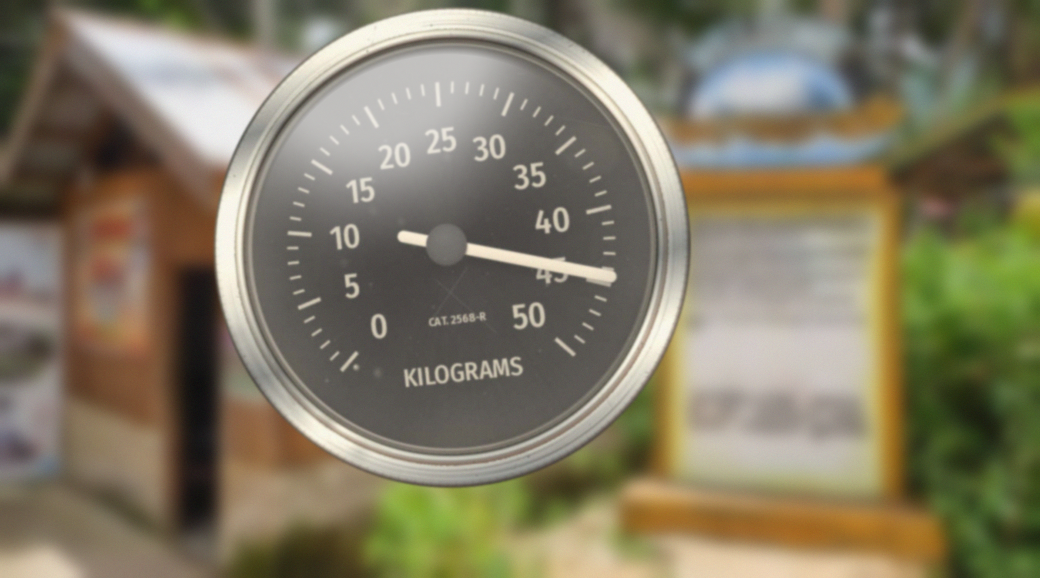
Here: 44.5 (kg)
